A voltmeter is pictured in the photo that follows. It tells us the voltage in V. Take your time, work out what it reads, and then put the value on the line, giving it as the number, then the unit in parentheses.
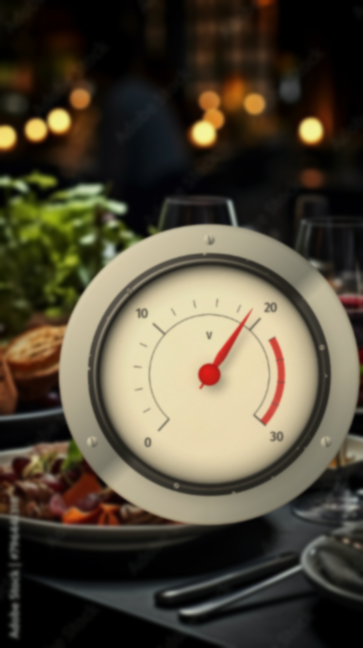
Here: 19 (V)
